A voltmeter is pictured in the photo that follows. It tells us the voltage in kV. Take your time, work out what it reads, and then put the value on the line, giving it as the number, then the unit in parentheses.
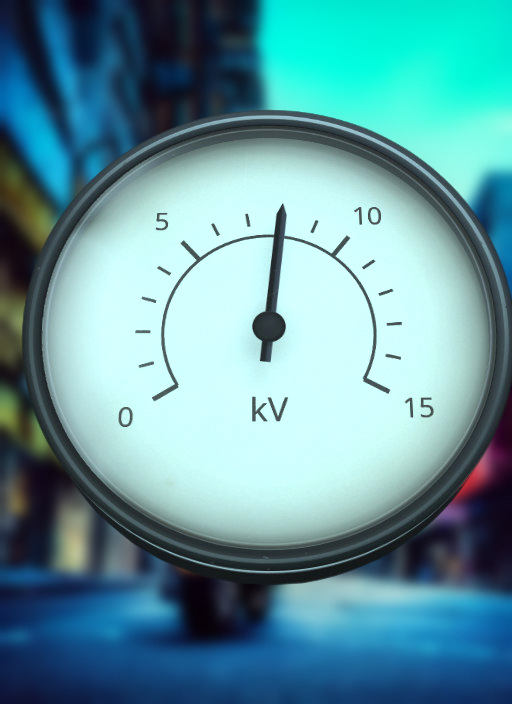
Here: 8 (kV)
